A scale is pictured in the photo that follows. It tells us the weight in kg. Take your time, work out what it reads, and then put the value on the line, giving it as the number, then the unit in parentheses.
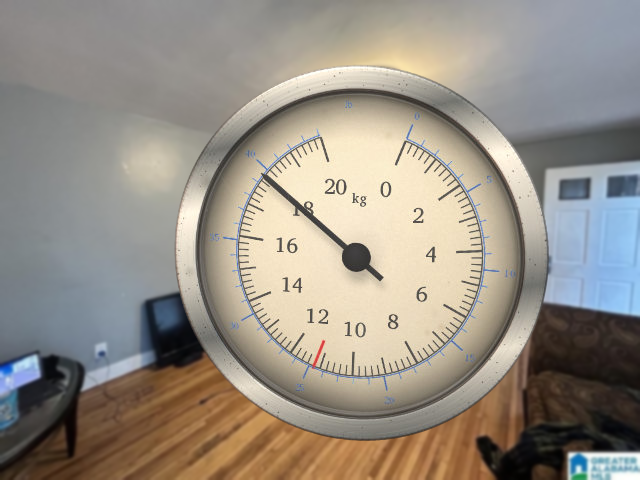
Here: 18 (kg)
